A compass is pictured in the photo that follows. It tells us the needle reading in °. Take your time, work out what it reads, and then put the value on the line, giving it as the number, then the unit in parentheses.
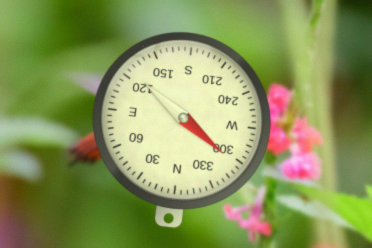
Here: 305 (°)
